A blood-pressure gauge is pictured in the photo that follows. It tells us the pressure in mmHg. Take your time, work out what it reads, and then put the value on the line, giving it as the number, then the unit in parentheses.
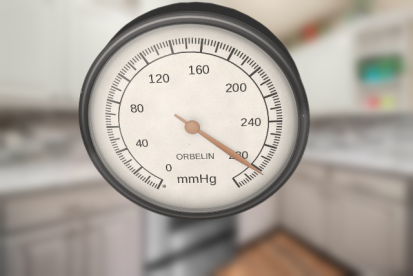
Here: 280 (mmHg)
